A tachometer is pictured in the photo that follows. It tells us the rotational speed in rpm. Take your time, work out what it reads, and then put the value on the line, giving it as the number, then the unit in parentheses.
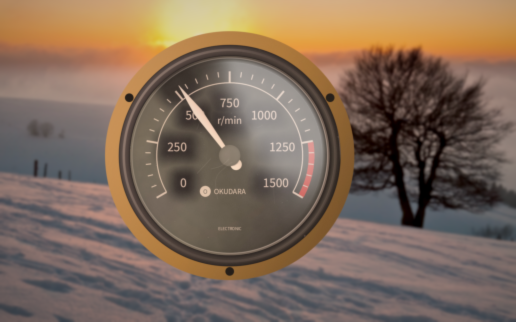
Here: 525 (rpm)
